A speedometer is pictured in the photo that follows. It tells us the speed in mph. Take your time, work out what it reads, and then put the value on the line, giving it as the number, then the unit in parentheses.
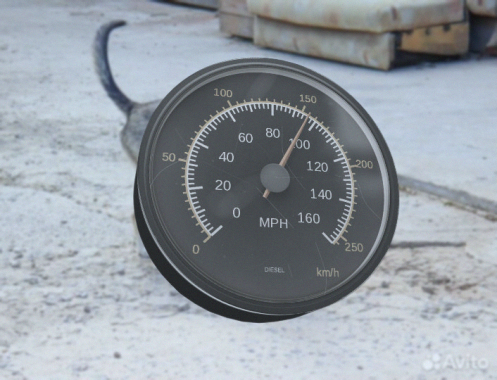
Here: 96 (mph)
